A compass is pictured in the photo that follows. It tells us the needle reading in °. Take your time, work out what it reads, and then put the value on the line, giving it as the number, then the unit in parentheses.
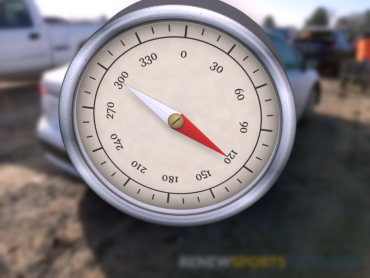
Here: 120 (°)
